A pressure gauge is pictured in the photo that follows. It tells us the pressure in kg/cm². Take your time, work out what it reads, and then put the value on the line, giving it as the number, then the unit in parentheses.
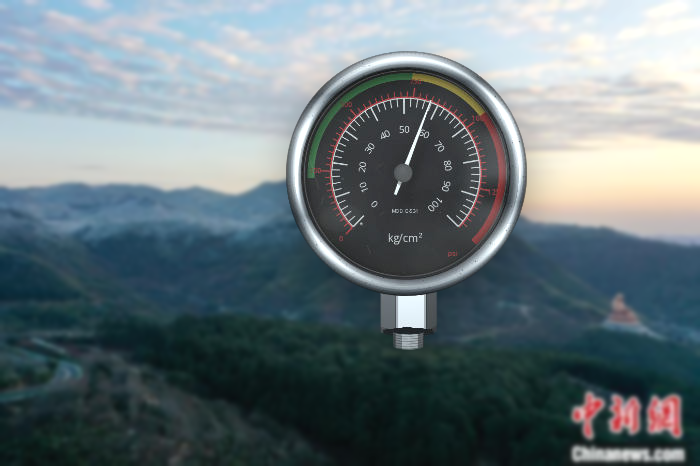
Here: 58 (kg/cm²)
